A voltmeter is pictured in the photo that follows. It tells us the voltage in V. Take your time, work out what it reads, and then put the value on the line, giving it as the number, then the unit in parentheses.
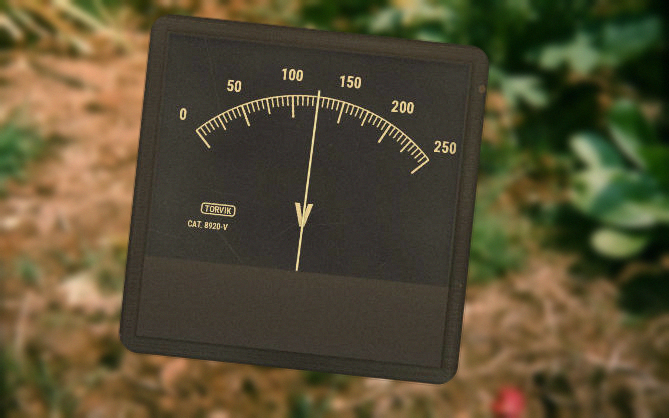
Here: 125 (V)
